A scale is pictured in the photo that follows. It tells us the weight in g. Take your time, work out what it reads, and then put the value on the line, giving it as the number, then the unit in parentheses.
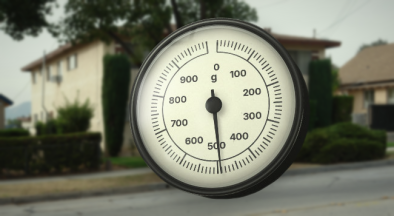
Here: 490 (g)
